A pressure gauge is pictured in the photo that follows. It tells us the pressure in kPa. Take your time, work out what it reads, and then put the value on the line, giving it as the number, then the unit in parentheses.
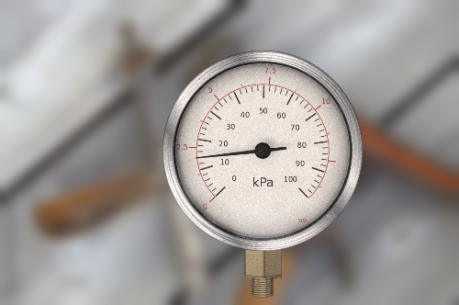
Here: 14 (kPa)
